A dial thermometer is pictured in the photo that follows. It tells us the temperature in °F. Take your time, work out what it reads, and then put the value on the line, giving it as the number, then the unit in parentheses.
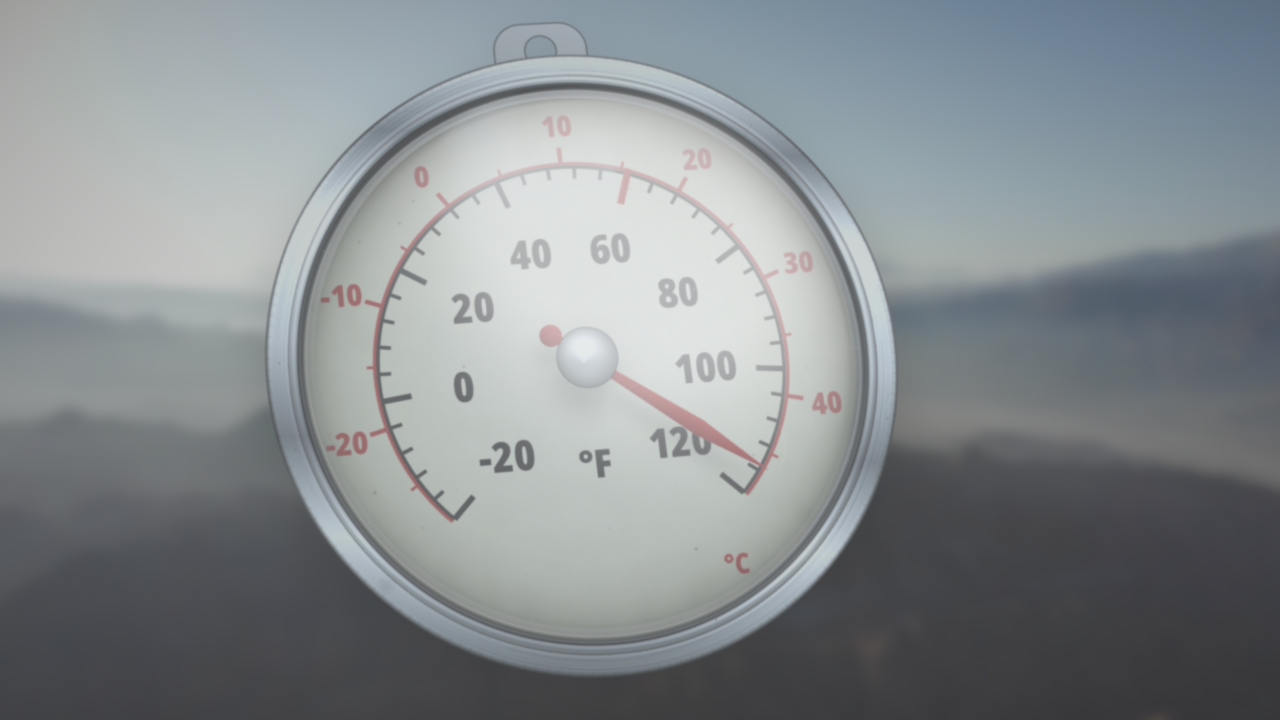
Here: 116 (°F)
